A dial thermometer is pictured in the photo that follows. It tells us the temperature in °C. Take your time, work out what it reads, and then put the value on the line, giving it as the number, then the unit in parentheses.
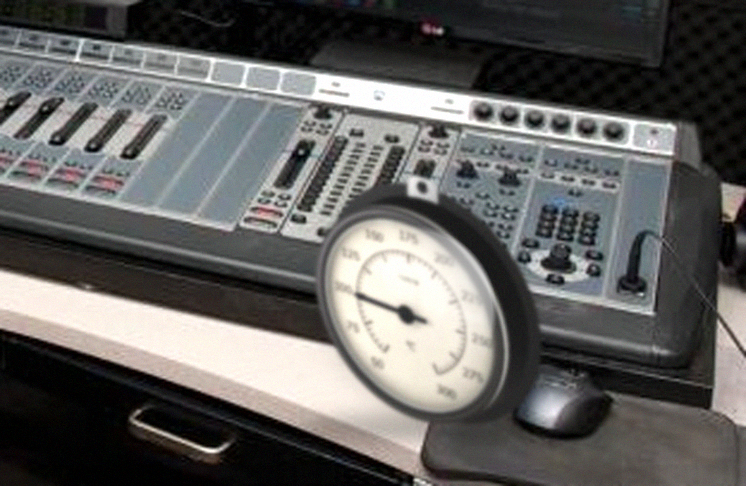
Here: 100 (°C)
